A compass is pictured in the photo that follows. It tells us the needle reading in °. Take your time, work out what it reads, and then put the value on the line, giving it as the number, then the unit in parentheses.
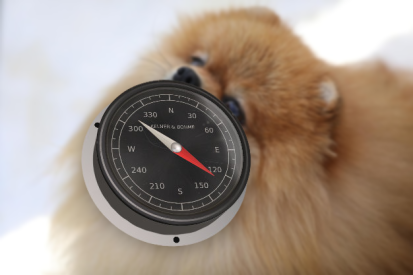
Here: 130 (°)
